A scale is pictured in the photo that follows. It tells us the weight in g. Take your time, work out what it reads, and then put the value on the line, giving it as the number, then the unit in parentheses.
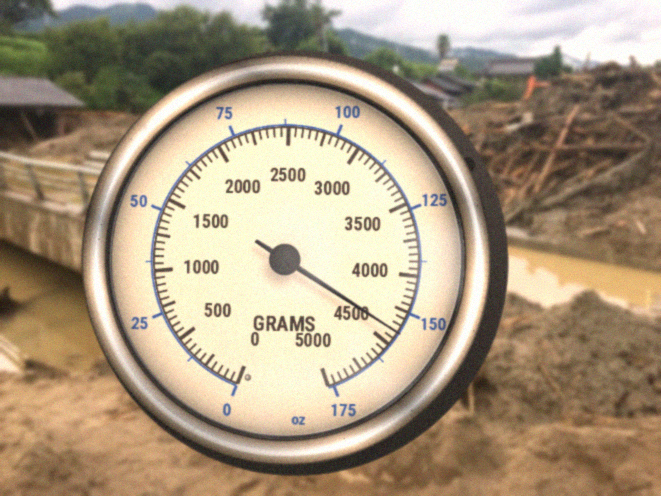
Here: 4400 (g)
